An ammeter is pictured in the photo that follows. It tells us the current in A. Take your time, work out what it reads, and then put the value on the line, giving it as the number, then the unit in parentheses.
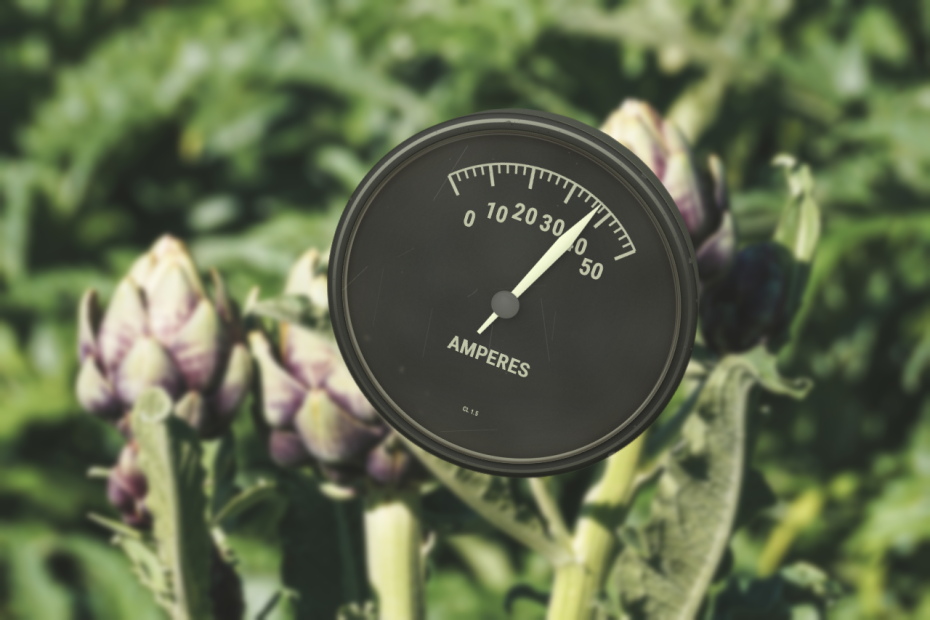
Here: 37 (A)
